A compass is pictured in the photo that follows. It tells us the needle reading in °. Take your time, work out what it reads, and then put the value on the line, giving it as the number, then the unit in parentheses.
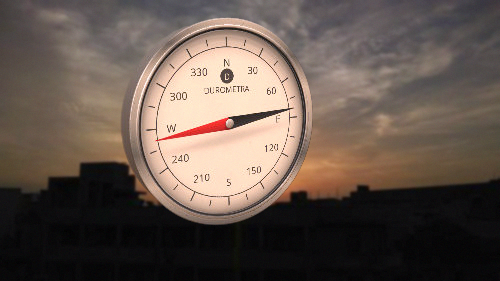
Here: 262.5 (°)
